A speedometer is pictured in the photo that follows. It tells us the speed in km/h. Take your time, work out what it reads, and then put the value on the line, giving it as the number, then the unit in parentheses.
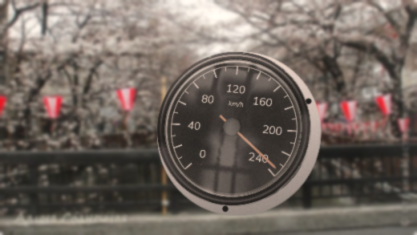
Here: 235 (km/h)
